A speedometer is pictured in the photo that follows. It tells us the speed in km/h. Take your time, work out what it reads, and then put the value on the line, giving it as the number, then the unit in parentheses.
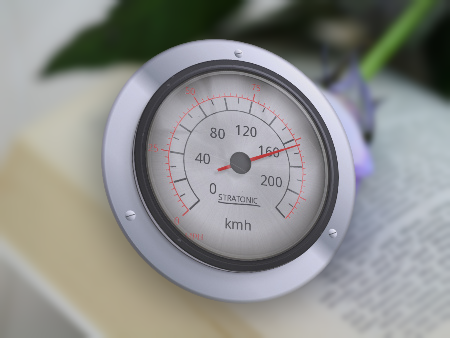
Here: 165 (km/h)
